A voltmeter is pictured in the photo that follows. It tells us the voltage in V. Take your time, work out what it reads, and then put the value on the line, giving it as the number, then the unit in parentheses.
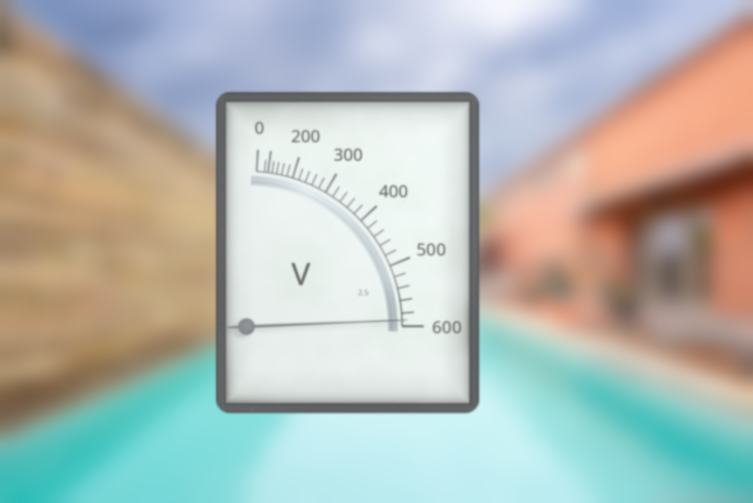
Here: 590 (V)
